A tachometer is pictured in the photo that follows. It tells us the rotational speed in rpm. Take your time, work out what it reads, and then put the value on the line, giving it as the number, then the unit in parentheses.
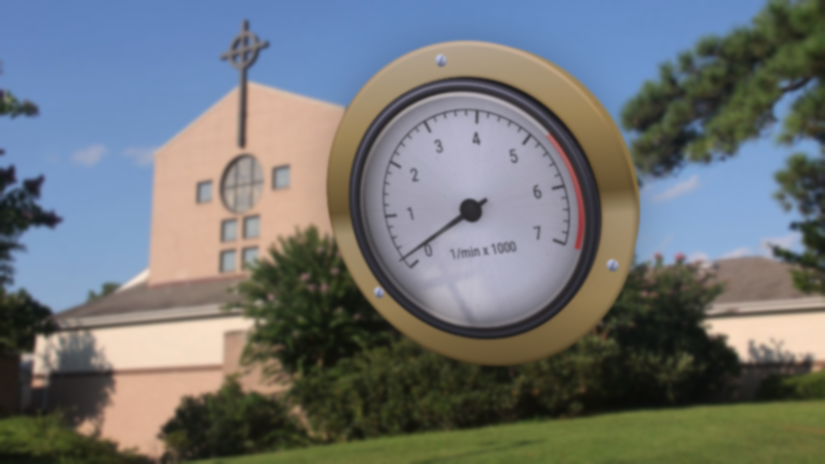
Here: 200 (rpm)
